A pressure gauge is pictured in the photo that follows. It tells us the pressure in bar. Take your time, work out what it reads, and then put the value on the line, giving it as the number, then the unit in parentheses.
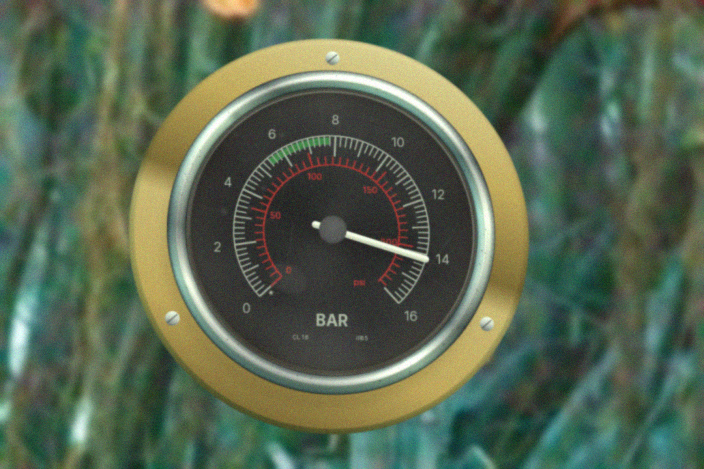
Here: 14.2 (bar)
